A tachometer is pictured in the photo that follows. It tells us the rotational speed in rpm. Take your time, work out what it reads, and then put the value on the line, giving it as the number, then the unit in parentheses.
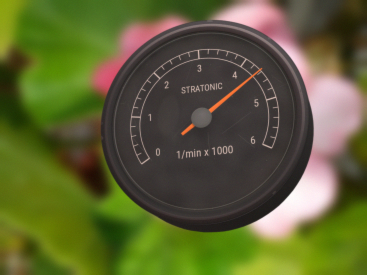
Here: 4400 (rpm)
